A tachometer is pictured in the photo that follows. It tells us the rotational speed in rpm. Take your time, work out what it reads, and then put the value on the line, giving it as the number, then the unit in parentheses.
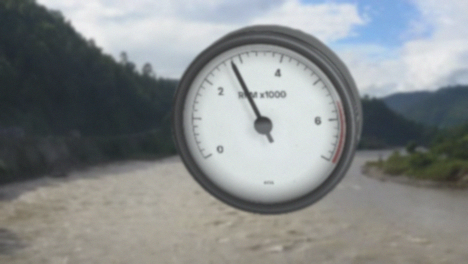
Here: 2800 (rpm)
